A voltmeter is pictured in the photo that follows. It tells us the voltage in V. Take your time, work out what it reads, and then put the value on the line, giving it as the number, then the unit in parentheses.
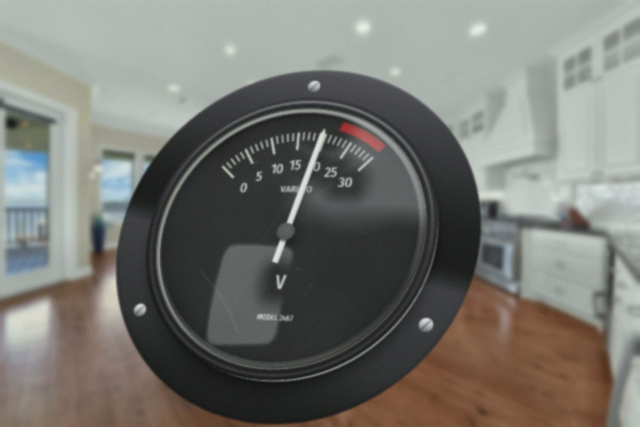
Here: 20 (V)
